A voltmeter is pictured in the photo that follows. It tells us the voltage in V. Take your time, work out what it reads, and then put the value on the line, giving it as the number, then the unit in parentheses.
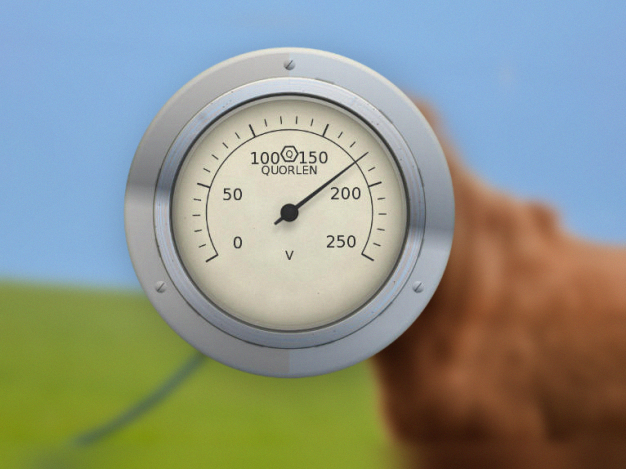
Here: 180 (V)
